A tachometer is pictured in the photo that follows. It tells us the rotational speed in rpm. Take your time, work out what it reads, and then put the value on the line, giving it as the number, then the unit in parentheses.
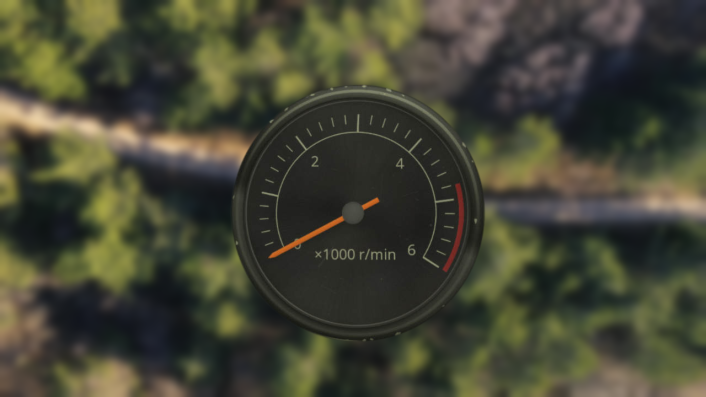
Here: 0 (rpm)
